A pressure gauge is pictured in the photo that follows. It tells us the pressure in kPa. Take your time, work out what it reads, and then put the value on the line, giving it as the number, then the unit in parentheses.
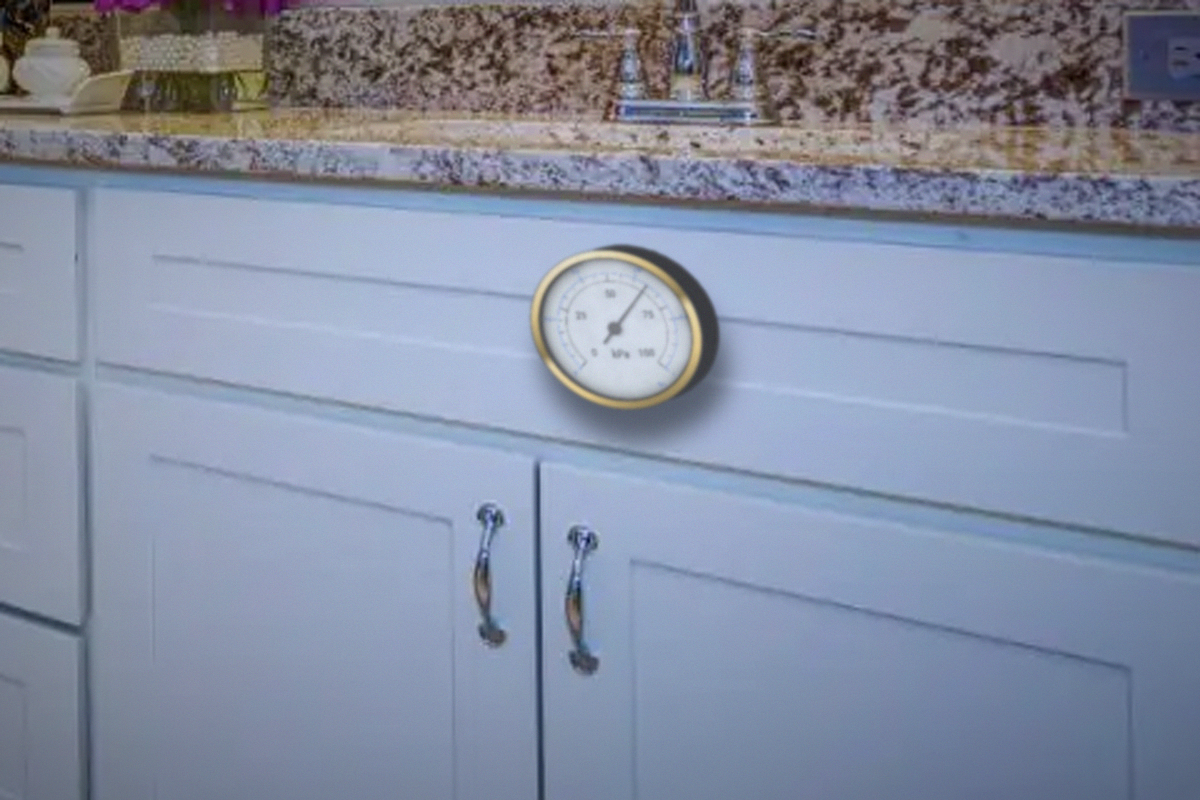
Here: 65 (kPa)
